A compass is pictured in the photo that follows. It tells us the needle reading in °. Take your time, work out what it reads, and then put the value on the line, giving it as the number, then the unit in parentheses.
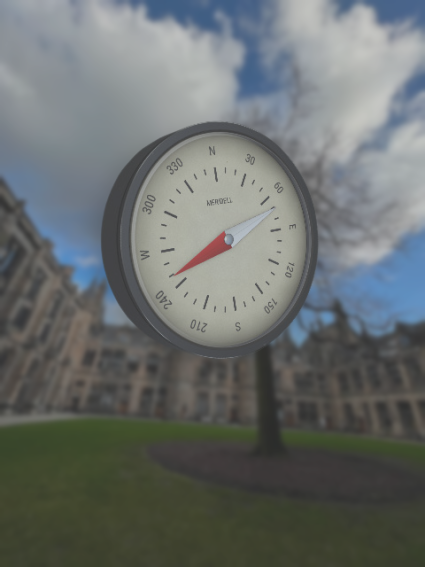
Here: 250 (°)
